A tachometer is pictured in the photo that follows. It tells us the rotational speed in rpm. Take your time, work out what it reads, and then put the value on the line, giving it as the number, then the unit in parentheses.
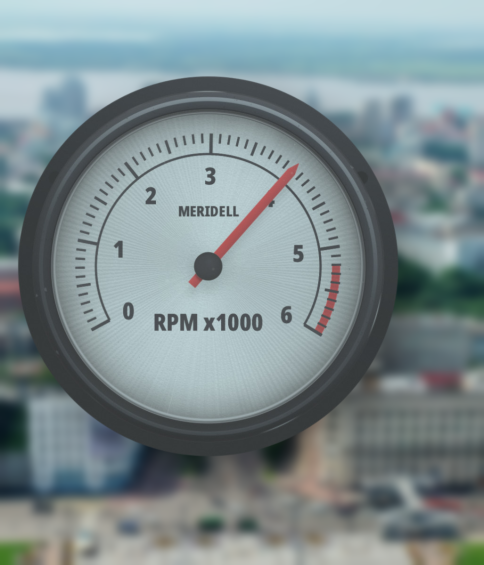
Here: 4000 (rpm)
